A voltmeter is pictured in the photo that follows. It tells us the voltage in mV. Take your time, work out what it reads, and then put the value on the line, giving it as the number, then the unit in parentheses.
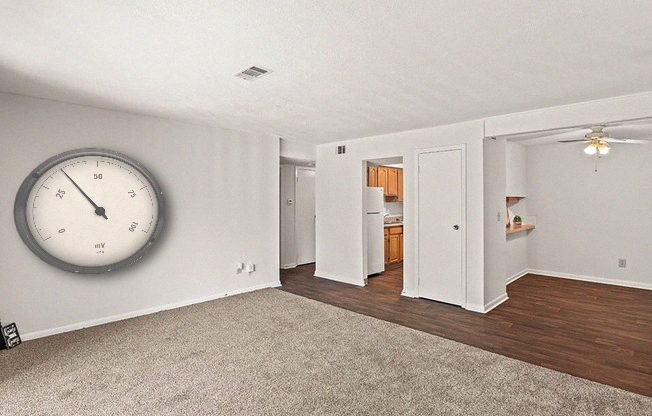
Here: 35 (mV)
